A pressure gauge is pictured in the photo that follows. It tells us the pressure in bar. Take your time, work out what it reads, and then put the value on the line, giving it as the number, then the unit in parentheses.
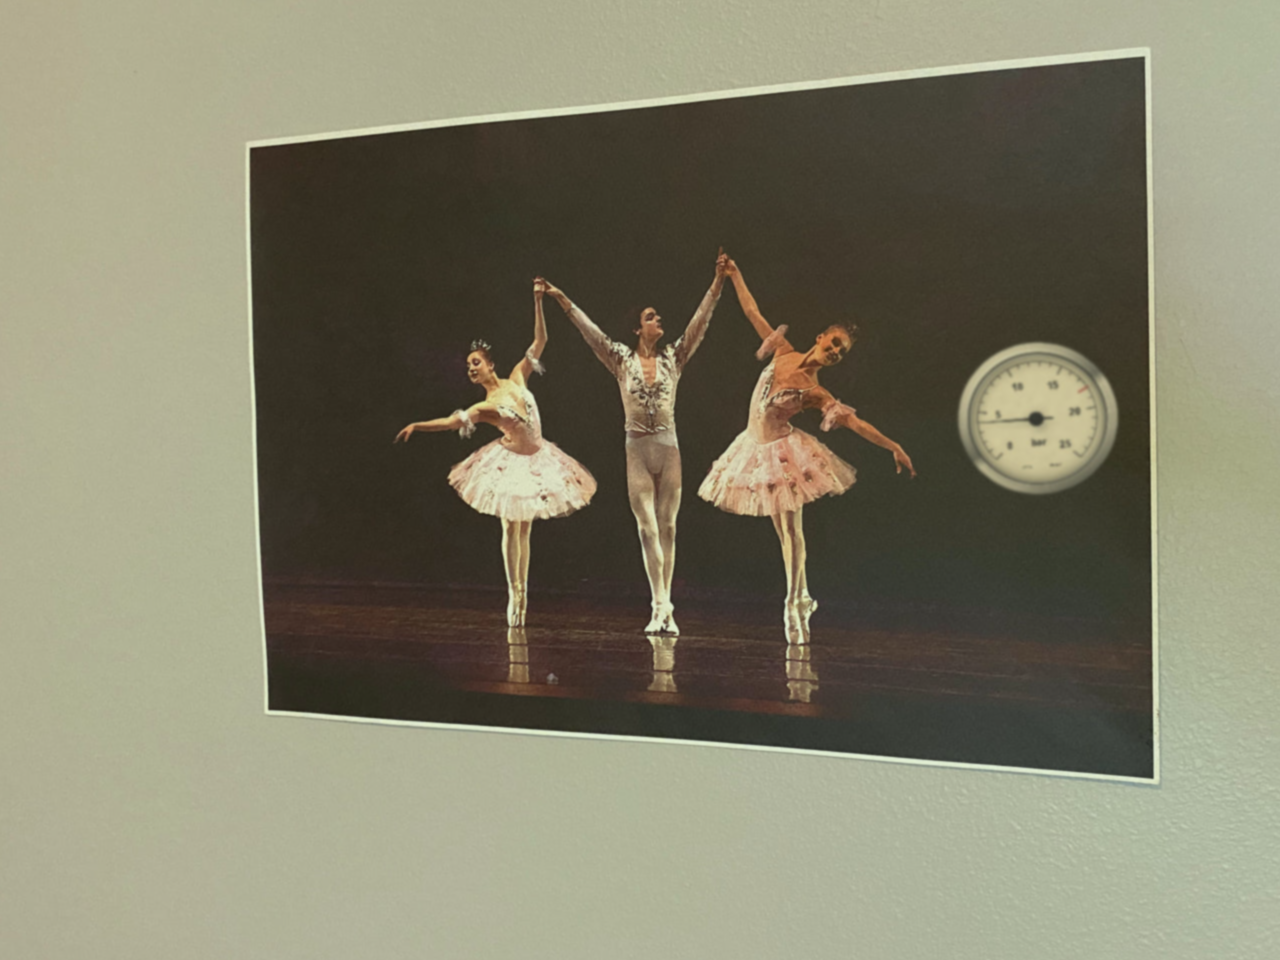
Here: 4 (bar)
